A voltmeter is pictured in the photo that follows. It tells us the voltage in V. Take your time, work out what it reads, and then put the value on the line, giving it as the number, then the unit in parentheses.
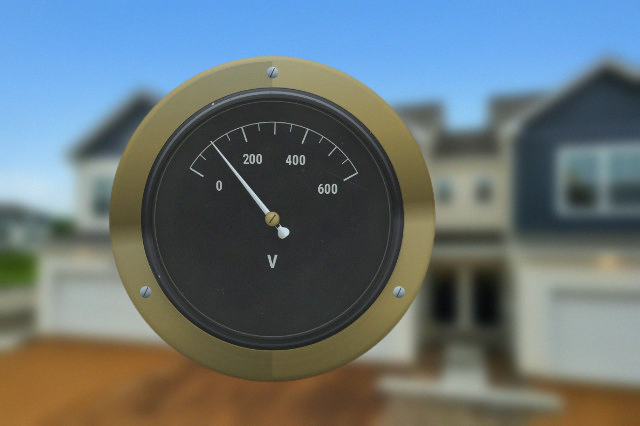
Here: 100 (V)
